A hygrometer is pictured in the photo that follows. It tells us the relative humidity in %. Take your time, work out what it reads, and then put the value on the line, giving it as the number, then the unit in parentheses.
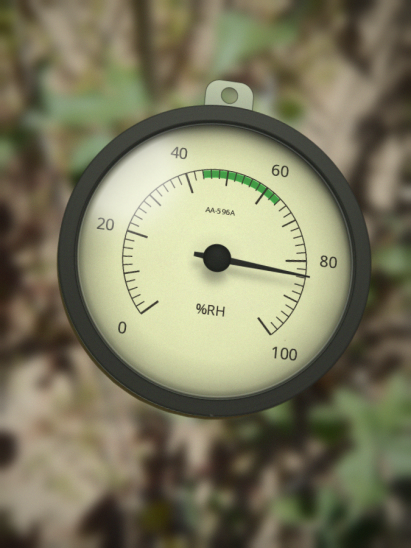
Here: 84 (%)
